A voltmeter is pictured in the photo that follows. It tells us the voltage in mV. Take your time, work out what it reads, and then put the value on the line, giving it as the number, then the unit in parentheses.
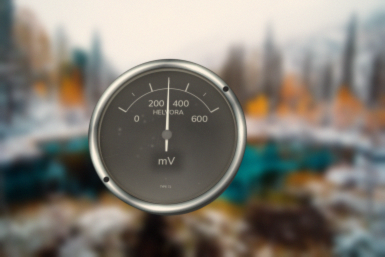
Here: 300 (mV)
